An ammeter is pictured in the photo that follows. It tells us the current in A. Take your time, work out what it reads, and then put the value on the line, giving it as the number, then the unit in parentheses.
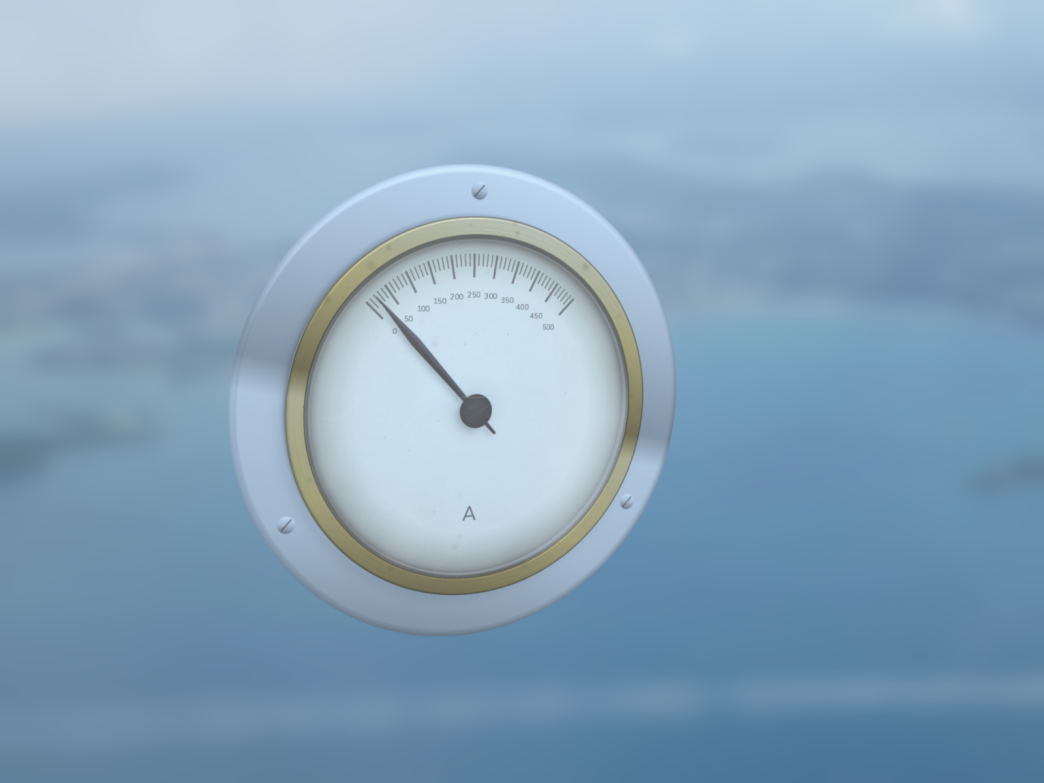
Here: 20 (A)
